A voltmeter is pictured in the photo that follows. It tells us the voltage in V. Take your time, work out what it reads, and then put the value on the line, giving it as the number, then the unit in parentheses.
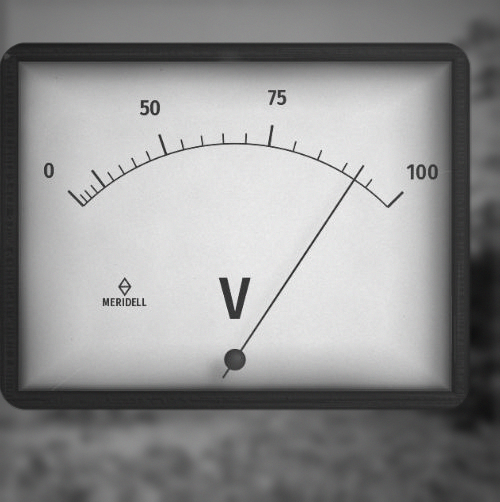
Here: 92.5 (V)
